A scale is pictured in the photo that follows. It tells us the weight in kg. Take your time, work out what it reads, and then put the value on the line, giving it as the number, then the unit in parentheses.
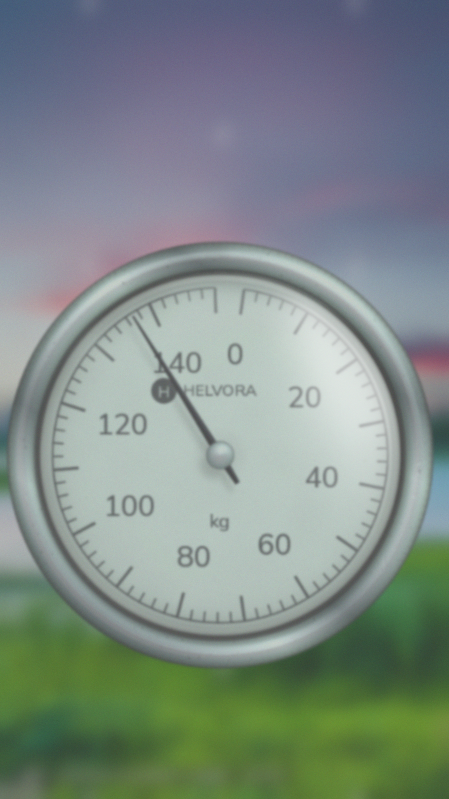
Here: 137 (kg)
